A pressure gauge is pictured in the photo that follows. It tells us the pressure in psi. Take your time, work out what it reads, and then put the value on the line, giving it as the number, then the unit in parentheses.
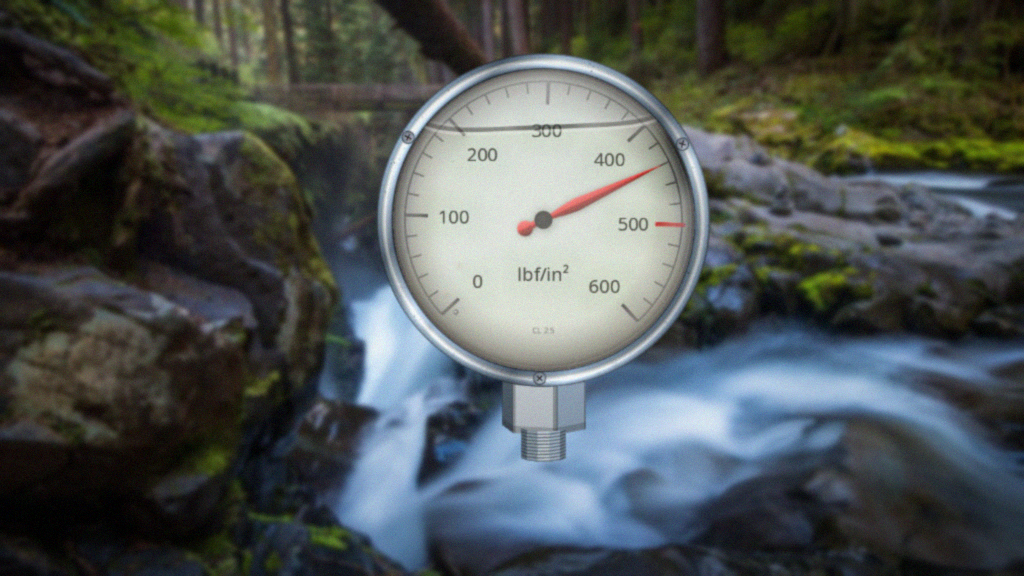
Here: 440 (psi)
